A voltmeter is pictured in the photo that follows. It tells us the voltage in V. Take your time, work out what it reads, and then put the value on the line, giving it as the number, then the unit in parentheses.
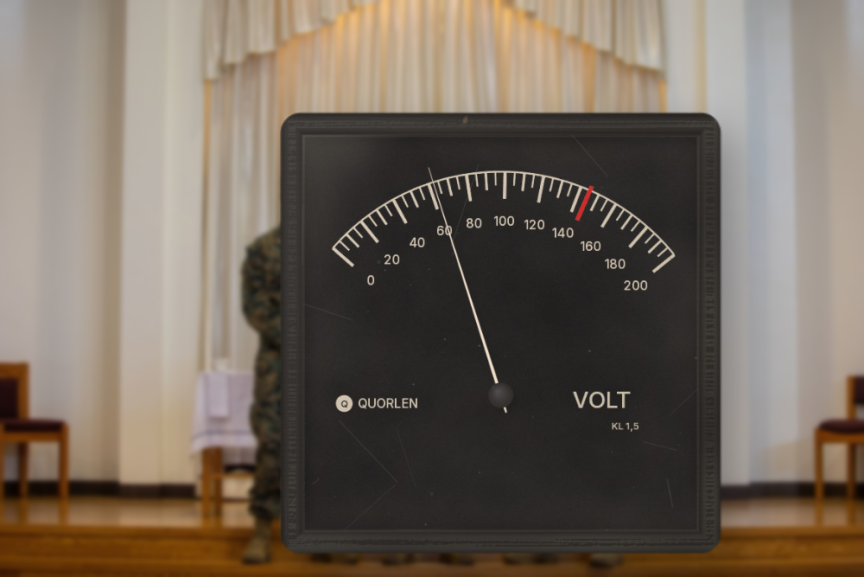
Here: 62.5 (V)
